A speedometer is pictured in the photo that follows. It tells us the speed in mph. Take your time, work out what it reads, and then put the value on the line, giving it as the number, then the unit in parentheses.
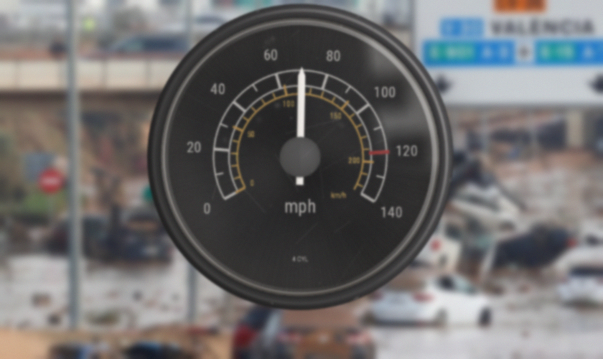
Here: 70 (mph)
